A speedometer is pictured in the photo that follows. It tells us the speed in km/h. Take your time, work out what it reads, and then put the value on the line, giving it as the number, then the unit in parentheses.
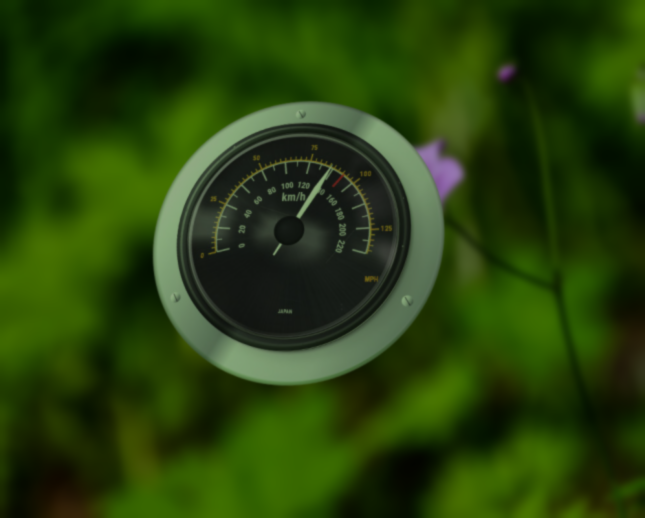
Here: 140 (km/h)
